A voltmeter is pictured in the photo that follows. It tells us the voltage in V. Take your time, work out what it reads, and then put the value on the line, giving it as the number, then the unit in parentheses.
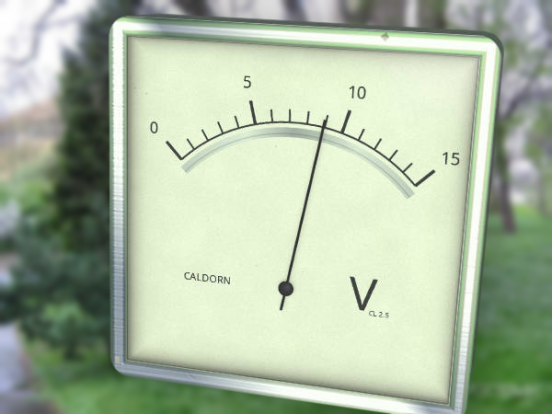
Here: 9 (V)
